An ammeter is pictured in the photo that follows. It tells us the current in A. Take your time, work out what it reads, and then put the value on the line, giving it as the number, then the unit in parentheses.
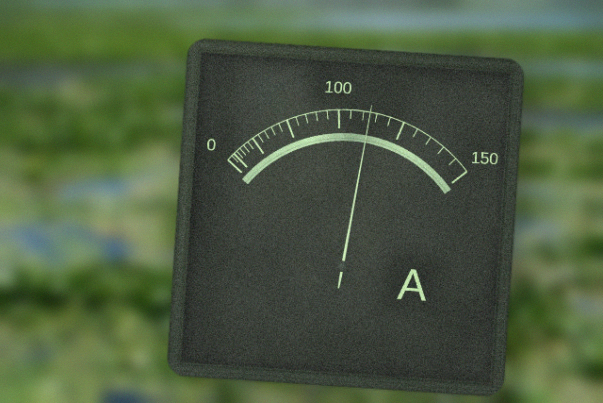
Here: 112.5 (A)
